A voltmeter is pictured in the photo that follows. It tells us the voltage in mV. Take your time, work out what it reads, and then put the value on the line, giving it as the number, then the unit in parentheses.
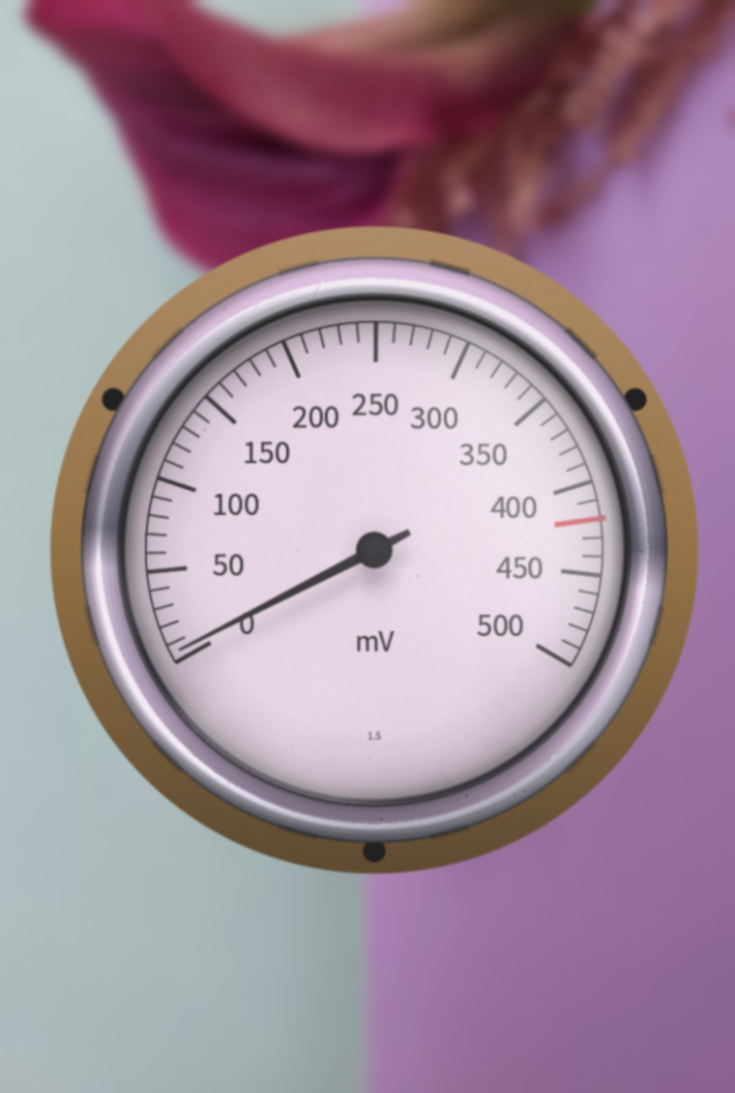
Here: 5 (mV)
